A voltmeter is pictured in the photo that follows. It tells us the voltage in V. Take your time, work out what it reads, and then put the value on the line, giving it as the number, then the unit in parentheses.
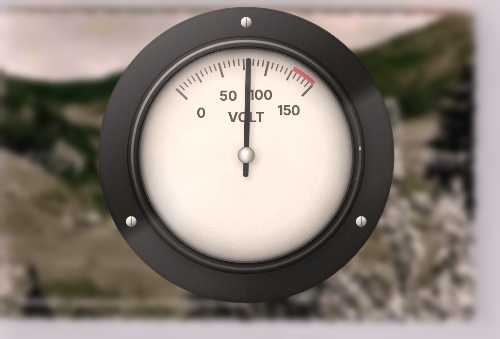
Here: 80 (V)
